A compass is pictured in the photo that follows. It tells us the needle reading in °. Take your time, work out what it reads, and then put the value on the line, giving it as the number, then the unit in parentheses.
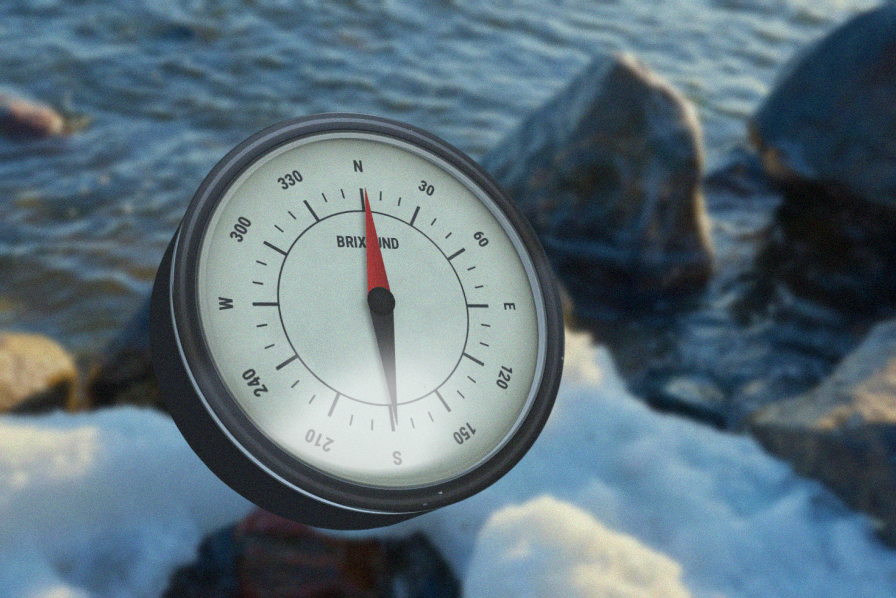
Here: 0 (°)
